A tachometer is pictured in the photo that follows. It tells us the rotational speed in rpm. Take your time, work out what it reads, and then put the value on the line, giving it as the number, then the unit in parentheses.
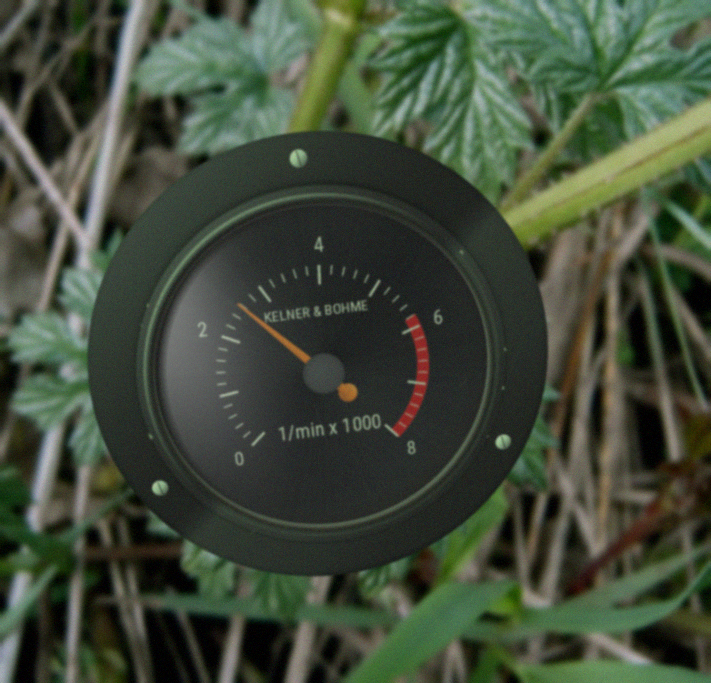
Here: 2600 (rpm)
